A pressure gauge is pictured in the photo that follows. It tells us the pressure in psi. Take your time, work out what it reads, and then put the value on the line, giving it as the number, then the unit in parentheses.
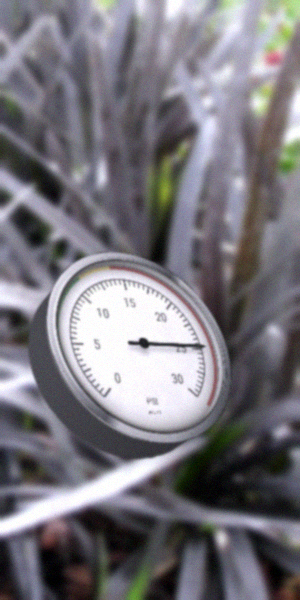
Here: 25 (psi)
